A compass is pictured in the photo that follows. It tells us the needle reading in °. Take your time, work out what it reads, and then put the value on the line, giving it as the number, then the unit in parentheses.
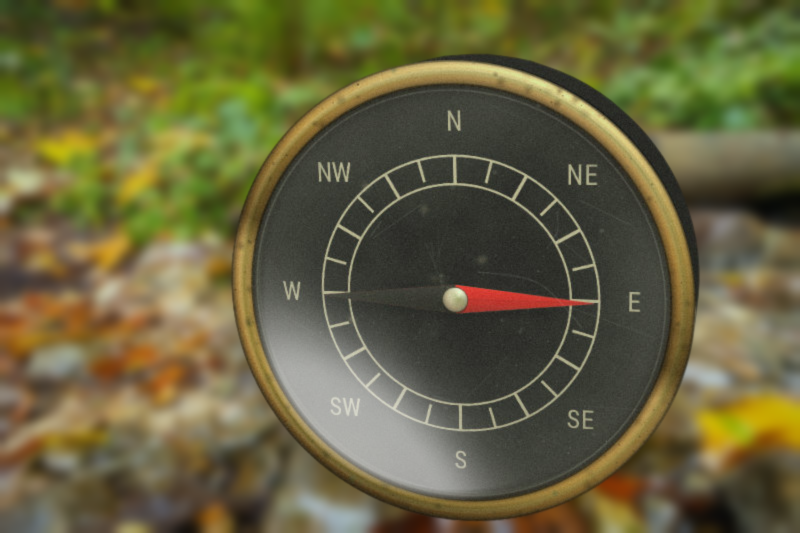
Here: 90 (°)
